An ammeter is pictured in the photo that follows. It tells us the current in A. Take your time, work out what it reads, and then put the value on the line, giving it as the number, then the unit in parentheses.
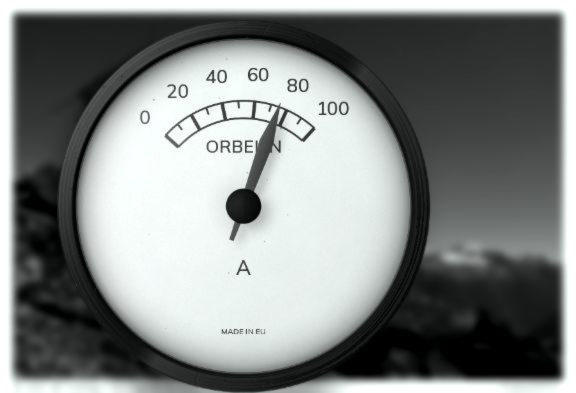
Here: 75 (A)
